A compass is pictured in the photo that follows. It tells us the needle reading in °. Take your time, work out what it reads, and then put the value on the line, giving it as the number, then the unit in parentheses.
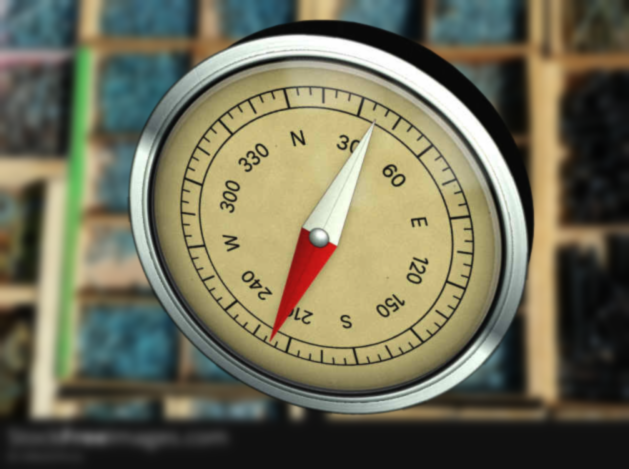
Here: 217.5 (°)
